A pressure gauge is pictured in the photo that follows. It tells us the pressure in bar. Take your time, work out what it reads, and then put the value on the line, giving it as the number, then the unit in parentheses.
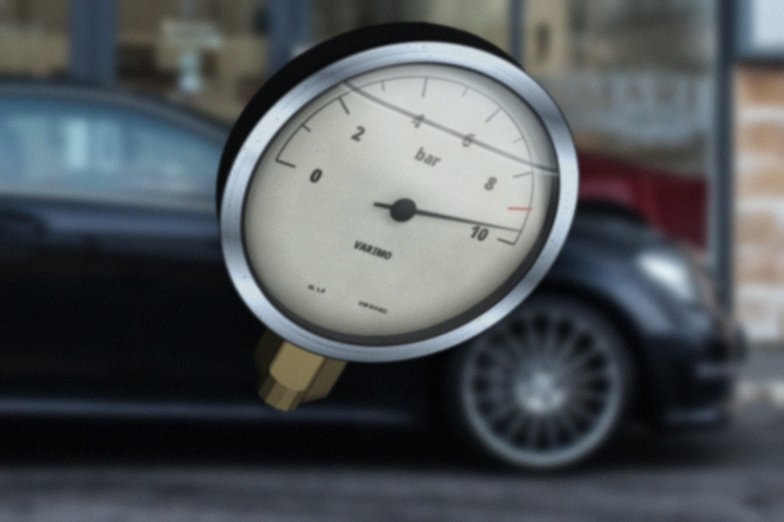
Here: 9.5 (bar)
